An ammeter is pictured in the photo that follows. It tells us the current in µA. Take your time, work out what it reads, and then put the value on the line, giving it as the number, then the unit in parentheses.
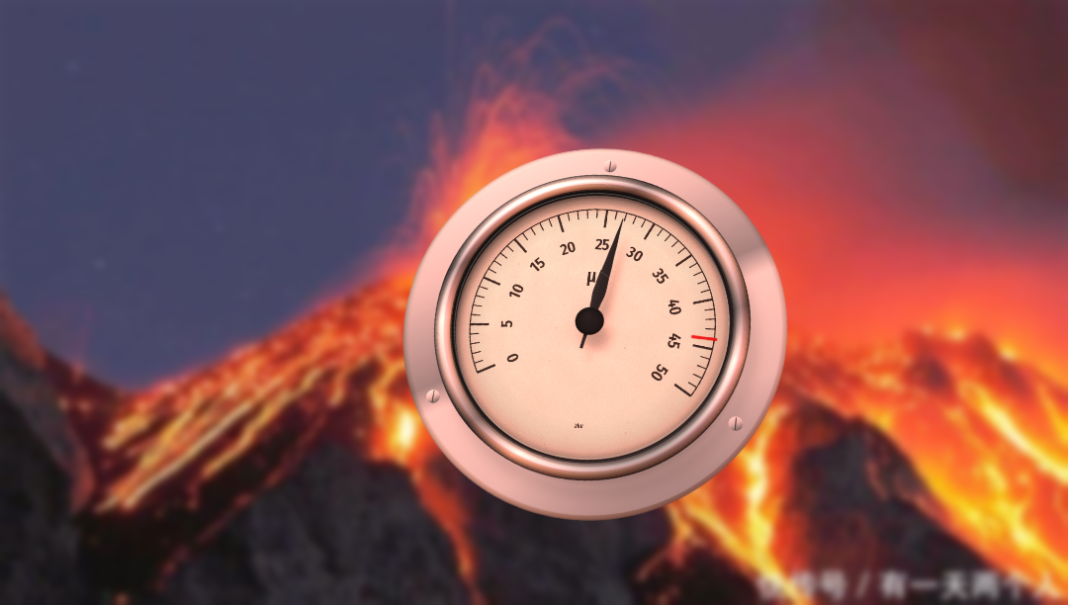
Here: 27 (µA)
